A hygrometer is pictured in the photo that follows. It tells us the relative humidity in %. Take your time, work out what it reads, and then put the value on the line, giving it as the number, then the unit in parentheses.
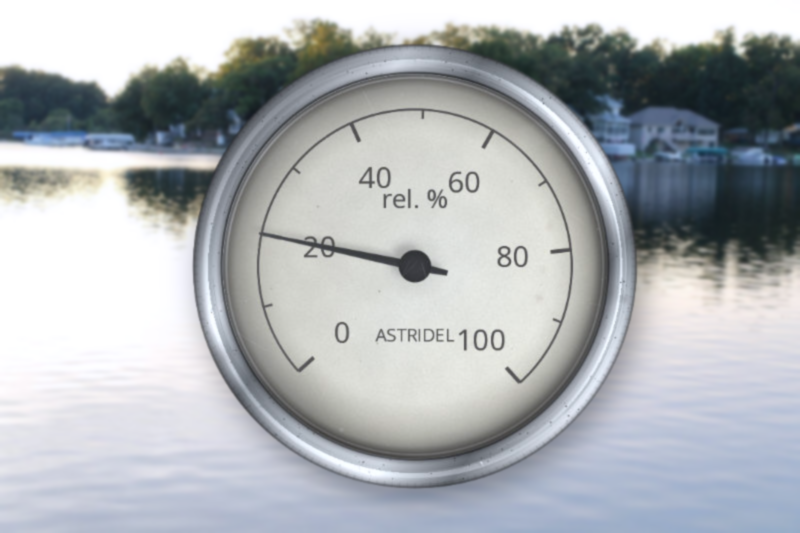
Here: 20 (%)
